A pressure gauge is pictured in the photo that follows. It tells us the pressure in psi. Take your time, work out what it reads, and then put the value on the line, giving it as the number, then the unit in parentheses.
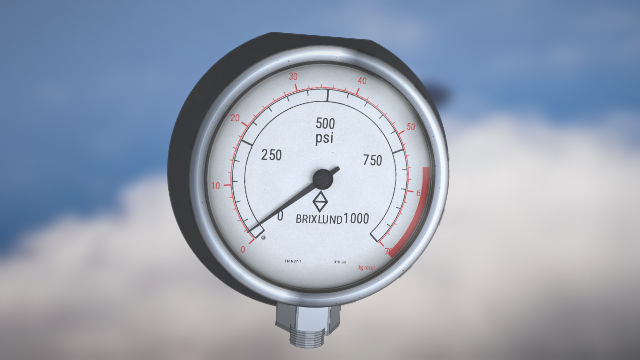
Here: 25 (psi)
